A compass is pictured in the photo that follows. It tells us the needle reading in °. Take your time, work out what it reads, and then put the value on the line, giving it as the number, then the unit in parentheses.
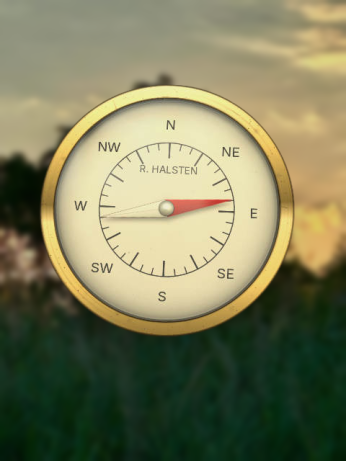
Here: 80 (°)
